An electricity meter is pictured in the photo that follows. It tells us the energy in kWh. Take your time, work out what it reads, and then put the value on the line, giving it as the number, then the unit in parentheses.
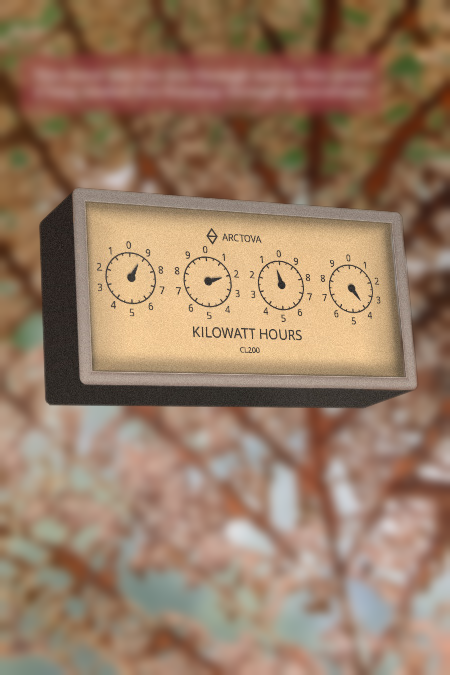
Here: 9204 (kWh)
